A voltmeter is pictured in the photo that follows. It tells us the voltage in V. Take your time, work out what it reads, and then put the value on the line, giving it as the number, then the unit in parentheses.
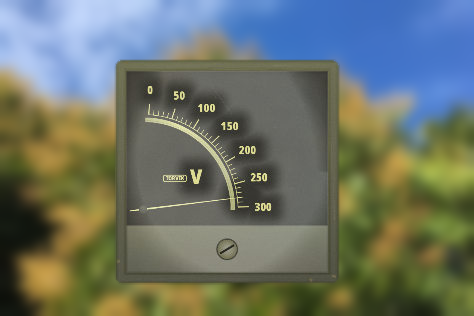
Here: 280 (V)
